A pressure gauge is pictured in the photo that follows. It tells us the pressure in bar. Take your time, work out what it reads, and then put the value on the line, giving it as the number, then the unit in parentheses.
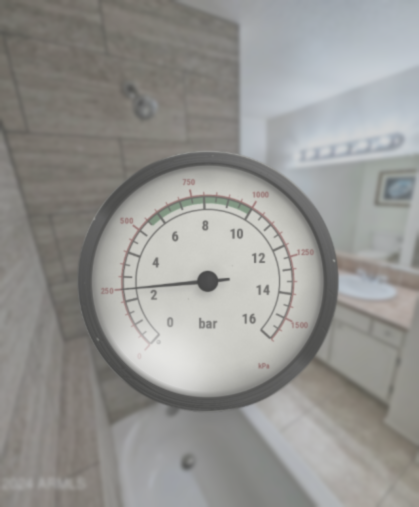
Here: 2.5 (bar)
